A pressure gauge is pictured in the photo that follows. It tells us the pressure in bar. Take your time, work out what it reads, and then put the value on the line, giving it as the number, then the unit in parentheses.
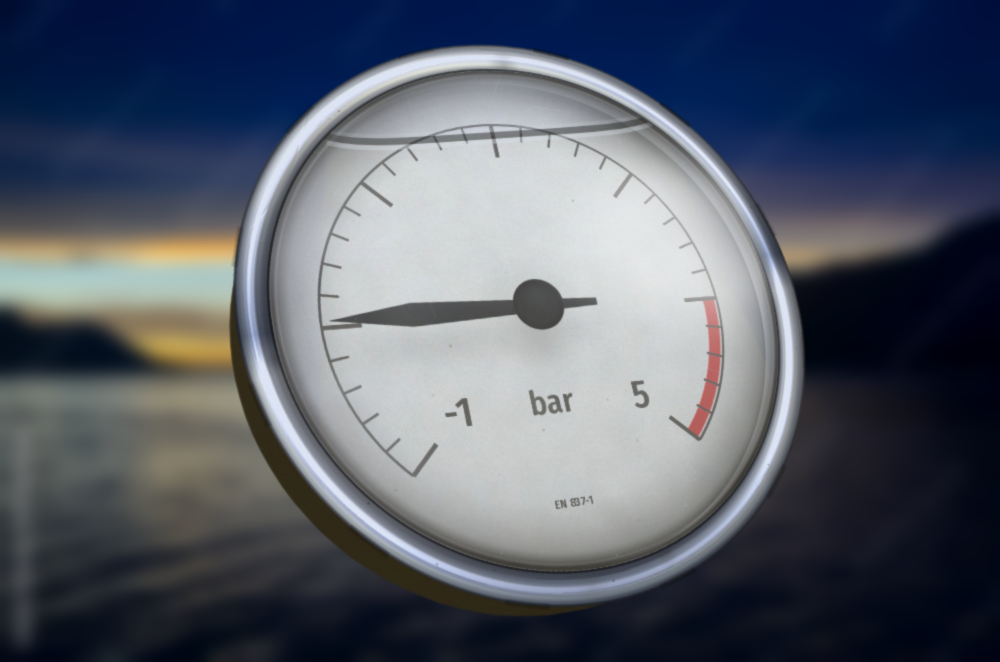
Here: 0 (bar)
